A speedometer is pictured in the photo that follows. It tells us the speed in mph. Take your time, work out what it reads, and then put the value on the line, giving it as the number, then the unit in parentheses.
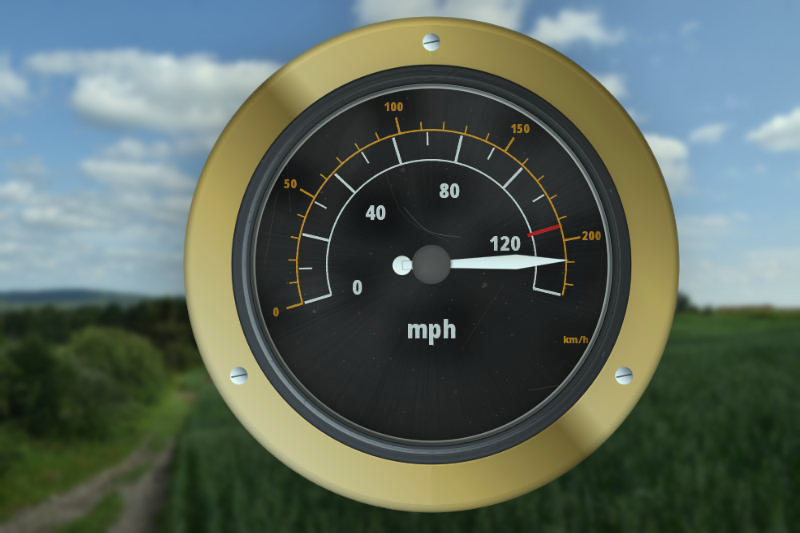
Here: 130 (mph)
